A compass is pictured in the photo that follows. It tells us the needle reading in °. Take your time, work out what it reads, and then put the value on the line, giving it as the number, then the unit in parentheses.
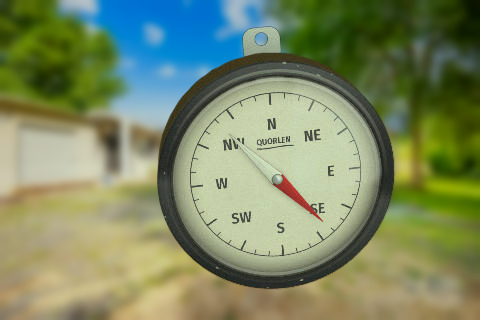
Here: 140 (°)
